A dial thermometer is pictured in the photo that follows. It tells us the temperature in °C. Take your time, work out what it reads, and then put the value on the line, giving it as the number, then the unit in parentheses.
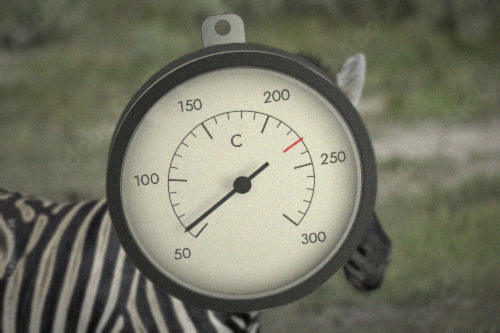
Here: 60 (°C)
